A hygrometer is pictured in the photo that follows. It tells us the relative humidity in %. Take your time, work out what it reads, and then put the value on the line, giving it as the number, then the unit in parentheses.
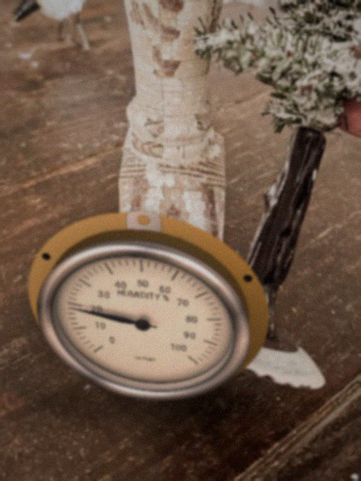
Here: 20 (%)
